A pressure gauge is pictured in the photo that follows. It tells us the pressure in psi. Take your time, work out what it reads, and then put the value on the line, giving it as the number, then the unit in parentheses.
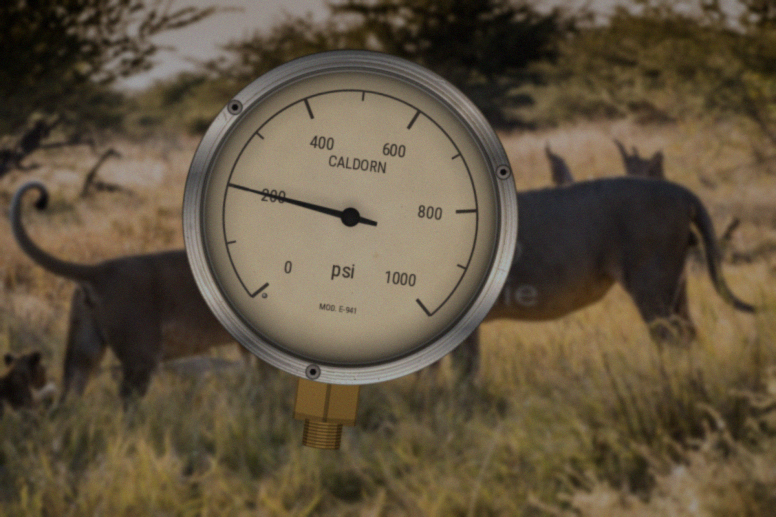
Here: 200 (psi)
